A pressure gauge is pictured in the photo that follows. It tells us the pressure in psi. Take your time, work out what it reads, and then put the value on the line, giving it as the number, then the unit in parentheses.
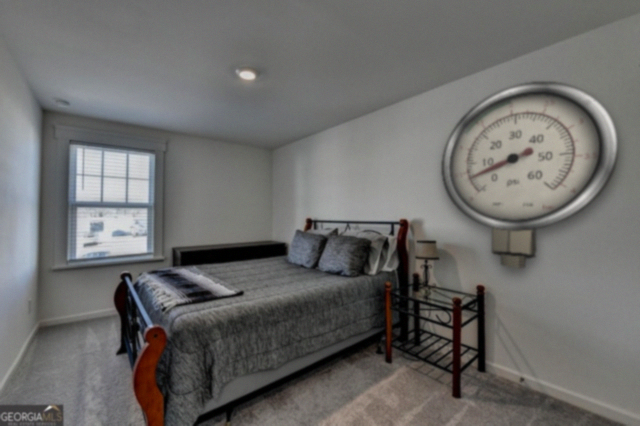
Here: 5 (psi)
